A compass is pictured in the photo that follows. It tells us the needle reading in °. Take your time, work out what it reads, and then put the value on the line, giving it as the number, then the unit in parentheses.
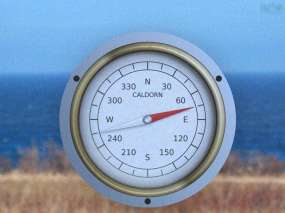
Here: 75 (°)
